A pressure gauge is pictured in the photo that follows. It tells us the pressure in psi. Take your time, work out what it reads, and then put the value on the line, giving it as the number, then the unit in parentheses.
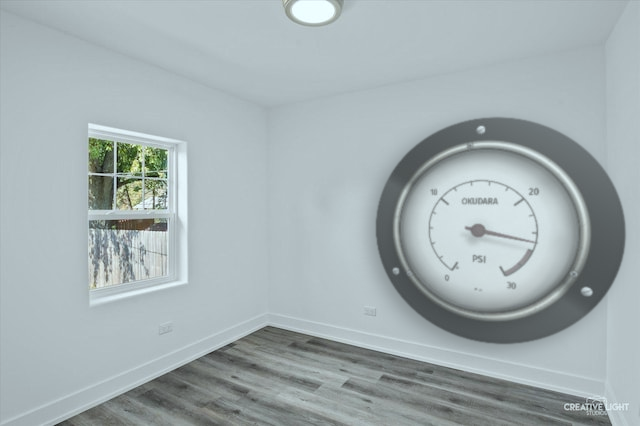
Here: 25 (psi)
